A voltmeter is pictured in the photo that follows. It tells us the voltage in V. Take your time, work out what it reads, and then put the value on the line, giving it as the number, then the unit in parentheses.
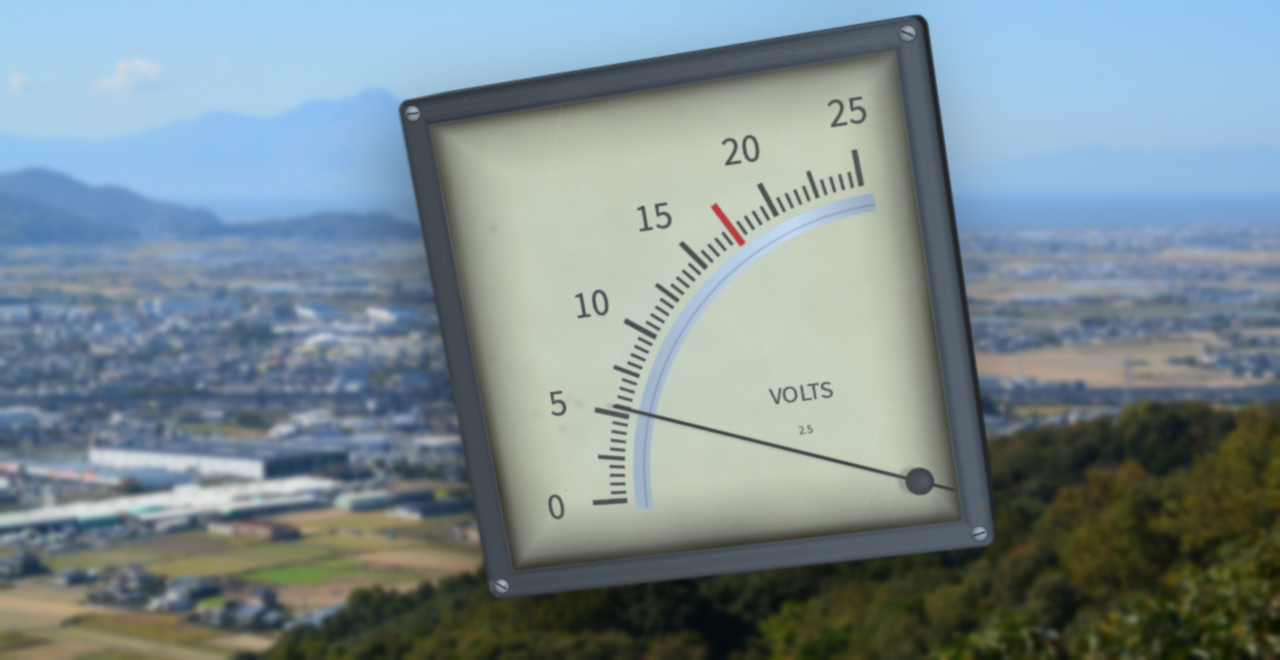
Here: 5.5 (V)
